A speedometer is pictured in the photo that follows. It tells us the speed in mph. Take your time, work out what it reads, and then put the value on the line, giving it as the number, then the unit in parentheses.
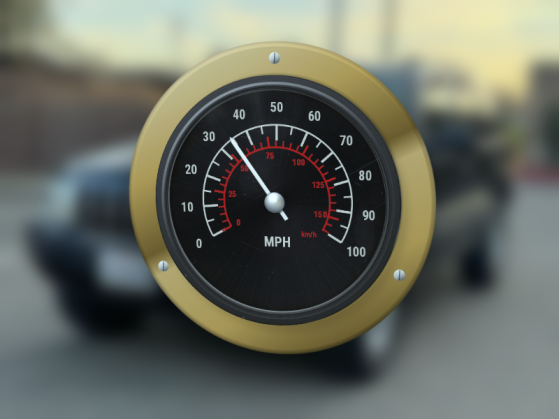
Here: 35 (mph)
